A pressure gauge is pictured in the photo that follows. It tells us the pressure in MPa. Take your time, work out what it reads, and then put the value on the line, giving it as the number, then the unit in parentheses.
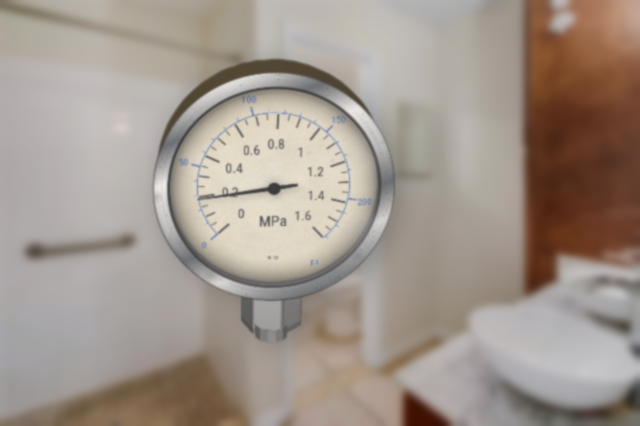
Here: 0.2 (MPa)
